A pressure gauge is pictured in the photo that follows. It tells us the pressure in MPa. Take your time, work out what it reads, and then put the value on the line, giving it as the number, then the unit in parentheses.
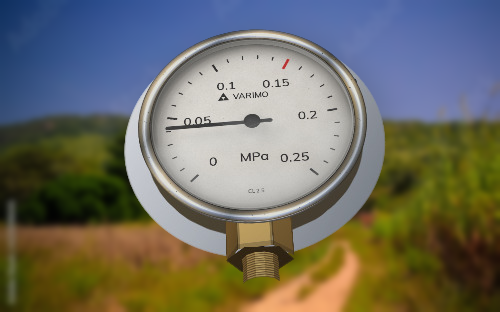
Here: 0.04 (MPa)
